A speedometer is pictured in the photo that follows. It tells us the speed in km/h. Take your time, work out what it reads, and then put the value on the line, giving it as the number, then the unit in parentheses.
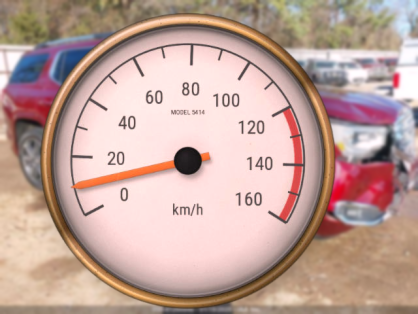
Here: 10 (km/h)
